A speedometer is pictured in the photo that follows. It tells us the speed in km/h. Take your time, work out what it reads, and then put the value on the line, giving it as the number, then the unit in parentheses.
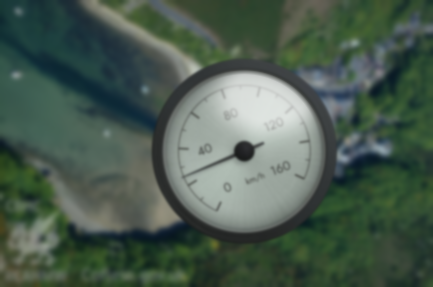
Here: 25 (km/h)
